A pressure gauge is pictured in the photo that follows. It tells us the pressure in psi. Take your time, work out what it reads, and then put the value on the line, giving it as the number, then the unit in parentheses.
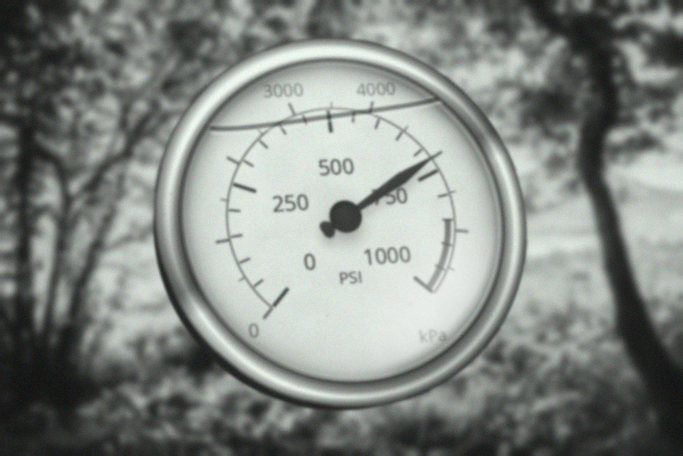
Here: 725 (psi)
